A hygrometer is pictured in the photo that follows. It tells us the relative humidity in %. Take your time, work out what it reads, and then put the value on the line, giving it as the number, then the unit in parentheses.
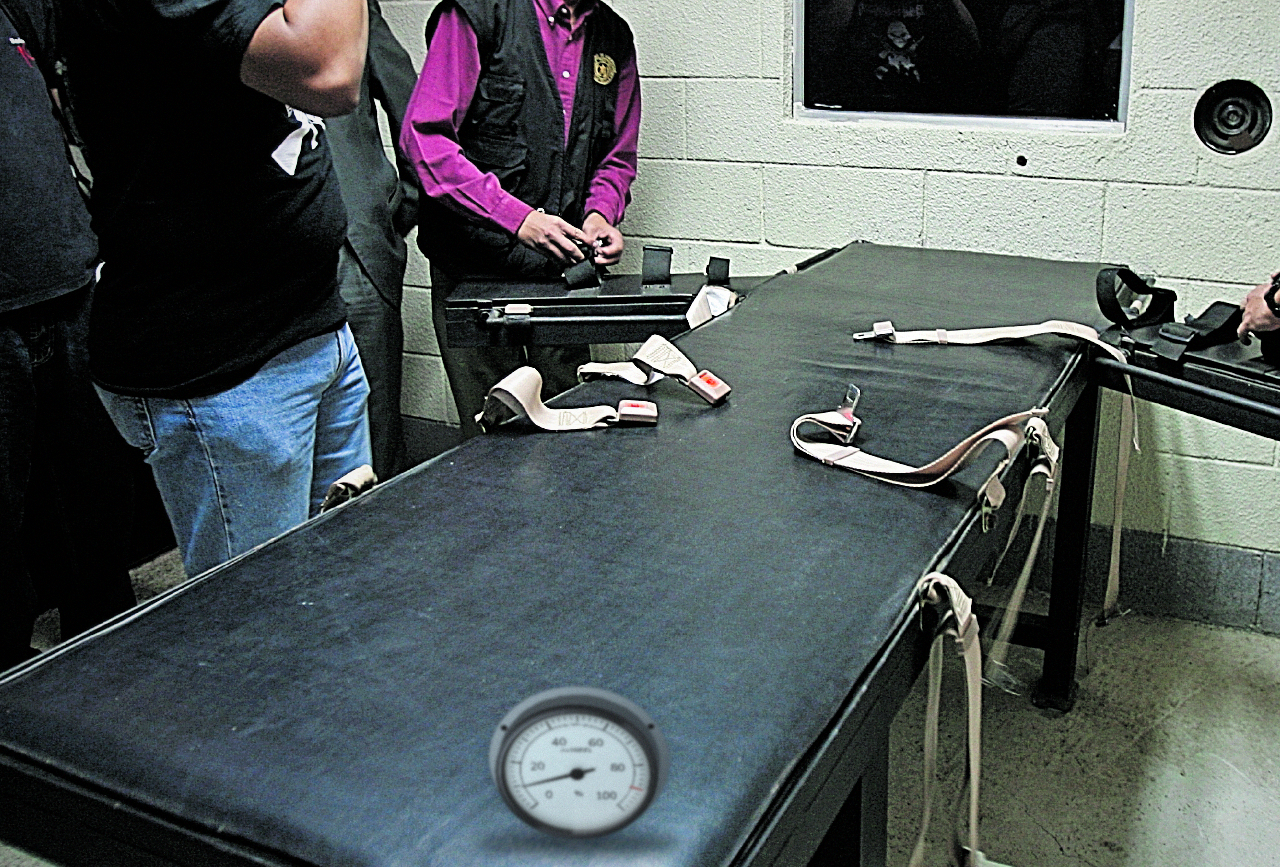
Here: 10 (%)
